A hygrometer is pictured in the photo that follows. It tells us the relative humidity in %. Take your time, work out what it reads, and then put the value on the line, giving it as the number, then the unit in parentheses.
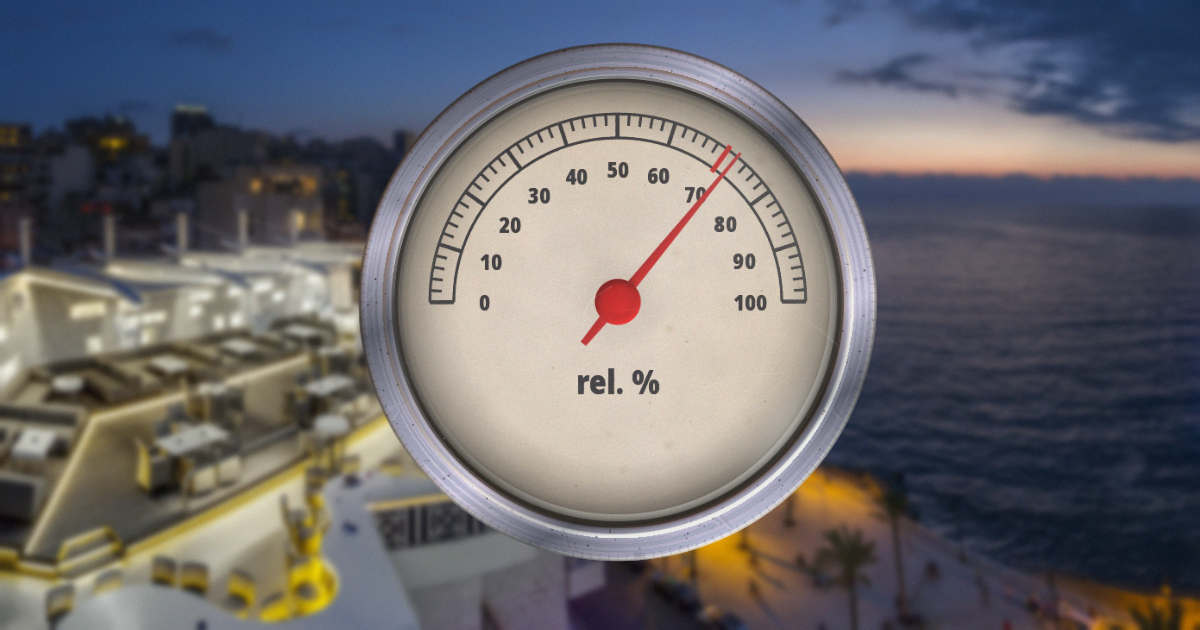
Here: 72 (%)
